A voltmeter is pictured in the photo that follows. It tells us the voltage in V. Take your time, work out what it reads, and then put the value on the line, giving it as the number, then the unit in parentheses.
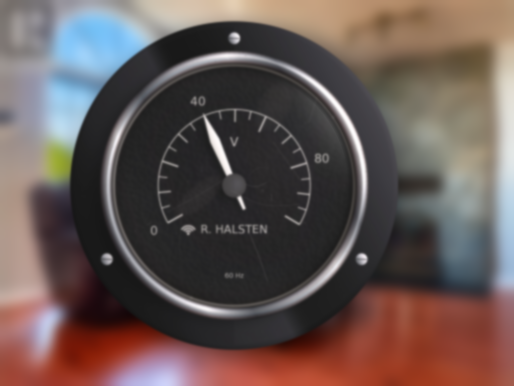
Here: 40 (V)
